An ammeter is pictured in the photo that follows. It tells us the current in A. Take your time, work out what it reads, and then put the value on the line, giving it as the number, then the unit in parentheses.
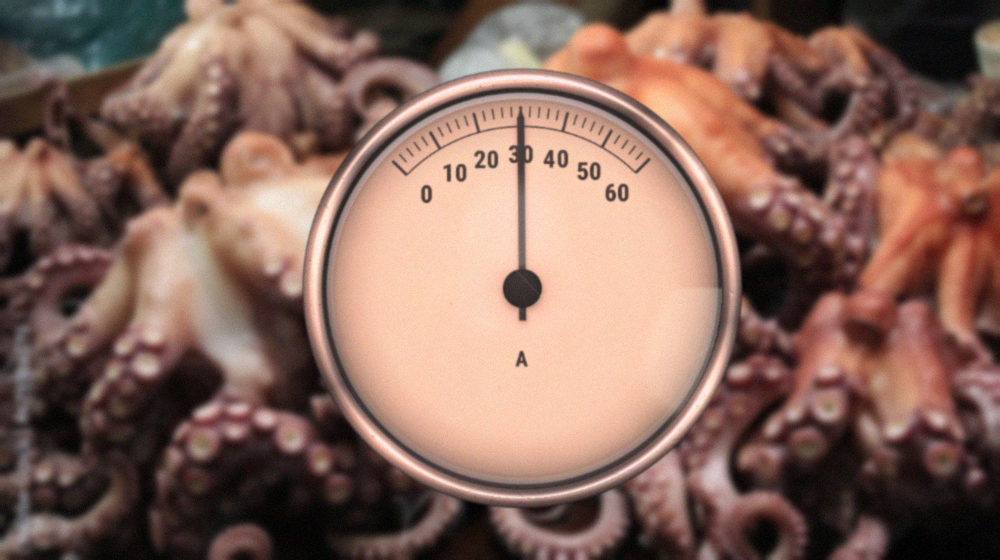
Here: 30 (A)
